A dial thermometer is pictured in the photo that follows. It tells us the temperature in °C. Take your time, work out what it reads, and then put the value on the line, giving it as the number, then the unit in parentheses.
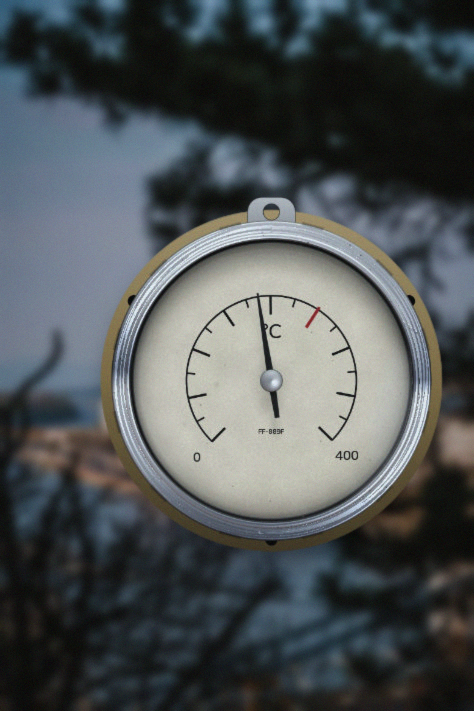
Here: 187.5 (°C)
